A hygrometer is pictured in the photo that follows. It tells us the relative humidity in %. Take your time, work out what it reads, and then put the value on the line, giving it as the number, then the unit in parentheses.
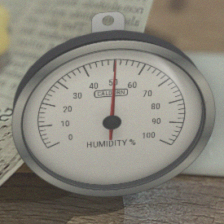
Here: 50 (%)
